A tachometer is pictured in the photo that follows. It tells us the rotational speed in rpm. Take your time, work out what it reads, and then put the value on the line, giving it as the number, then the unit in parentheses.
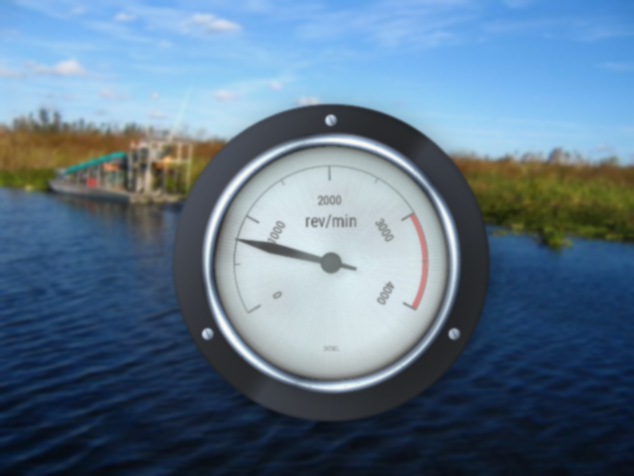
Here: 750 (rpm)
